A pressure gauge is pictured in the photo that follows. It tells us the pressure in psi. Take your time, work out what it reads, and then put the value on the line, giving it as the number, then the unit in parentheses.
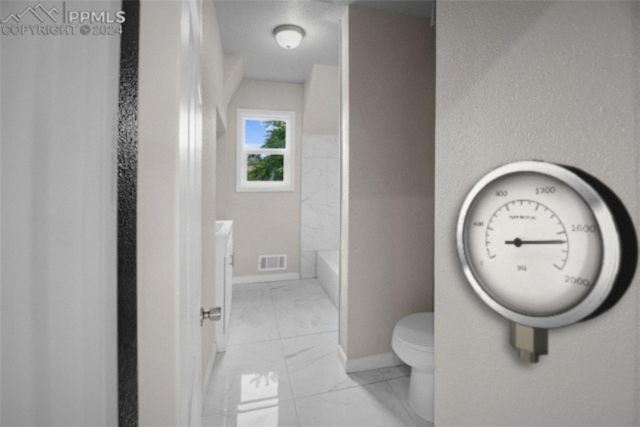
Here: 1700 (psi)
